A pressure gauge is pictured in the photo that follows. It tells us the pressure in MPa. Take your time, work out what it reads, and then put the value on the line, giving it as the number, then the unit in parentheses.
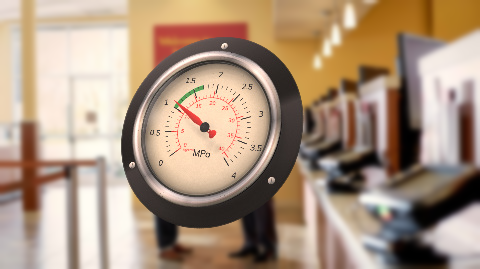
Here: 1.1 (MPa)
